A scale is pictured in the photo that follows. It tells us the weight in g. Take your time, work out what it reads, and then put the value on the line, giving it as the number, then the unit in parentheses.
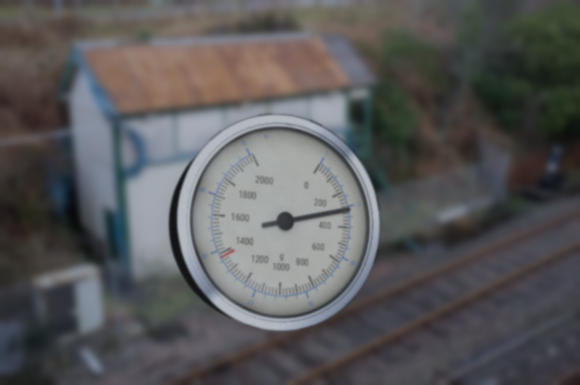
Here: 300 (g)
